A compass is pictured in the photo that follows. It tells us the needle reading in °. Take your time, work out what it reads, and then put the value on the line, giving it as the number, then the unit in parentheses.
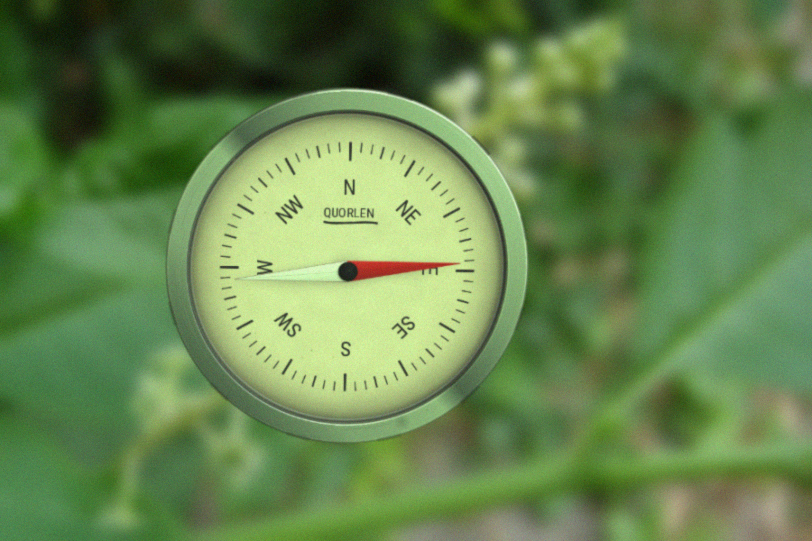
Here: 85 (°)
